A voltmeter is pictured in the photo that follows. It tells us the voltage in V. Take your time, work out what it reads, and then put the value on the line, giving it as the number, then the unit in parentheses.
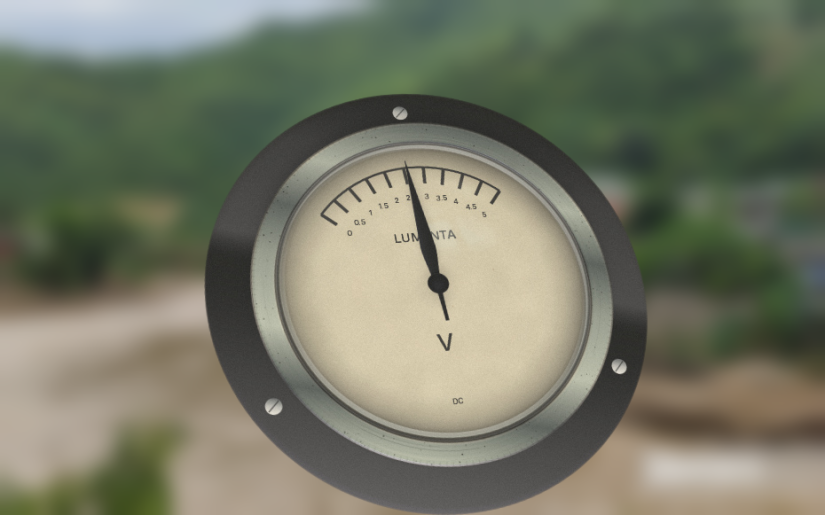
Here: 2.5 (V)
